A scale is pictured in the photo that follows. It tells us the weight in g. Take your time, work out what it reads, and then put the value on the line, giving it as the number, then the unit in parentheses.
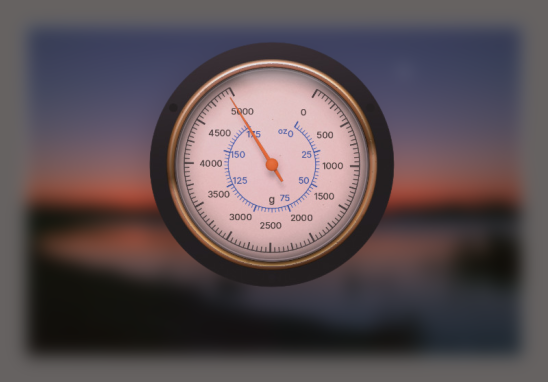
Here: 4950 (g)
